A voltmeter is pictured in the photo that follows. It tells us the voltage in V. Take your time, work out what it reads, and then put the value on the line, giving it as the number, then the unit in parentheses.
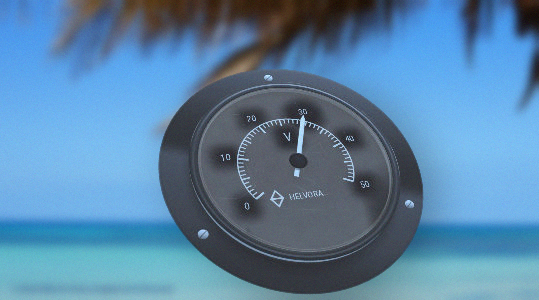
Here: 30 (V)
